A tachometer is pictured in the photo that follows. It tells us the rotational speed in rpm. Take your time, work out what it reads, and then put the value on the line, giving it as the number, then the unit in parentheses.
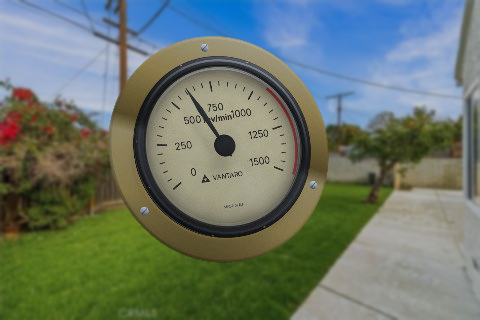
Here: 600 (rpm)
